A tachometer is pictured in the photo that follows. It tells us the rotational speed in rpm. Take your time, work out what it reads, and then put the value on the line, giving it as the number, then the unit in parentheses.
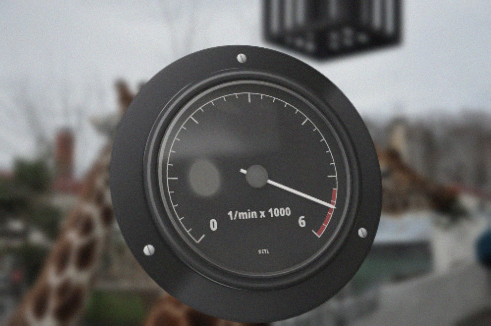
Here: 5500 (rpm)
